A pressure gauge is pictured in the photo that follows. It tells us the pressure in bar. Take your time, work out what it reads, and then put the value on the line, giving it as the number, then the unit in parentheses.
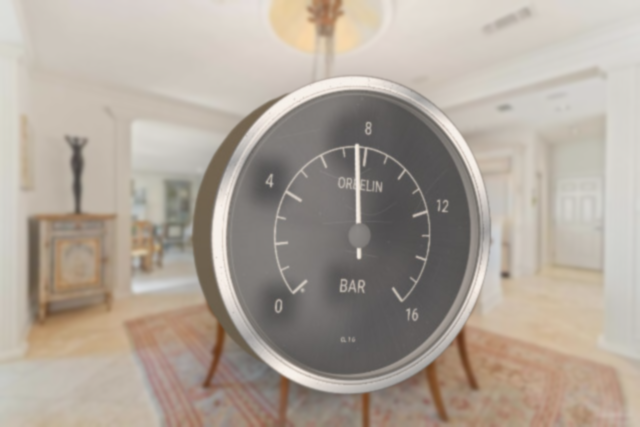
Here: 7.5 (bar)
